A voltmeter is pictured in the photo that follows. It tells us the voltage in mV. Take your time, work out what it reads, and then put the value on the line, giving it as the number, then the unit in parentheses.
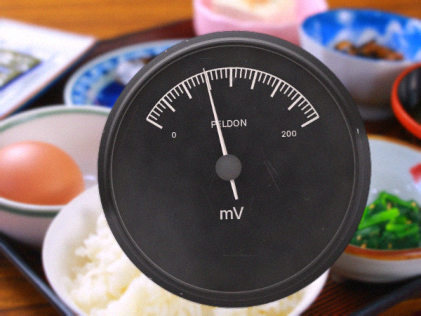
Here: 75 (mV)
